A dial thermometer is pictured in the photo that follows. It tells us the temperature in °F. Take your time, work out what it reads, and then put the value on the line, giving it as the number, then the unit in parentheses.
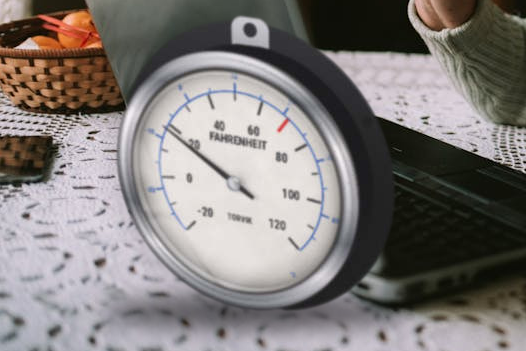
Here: 20 (°F)
